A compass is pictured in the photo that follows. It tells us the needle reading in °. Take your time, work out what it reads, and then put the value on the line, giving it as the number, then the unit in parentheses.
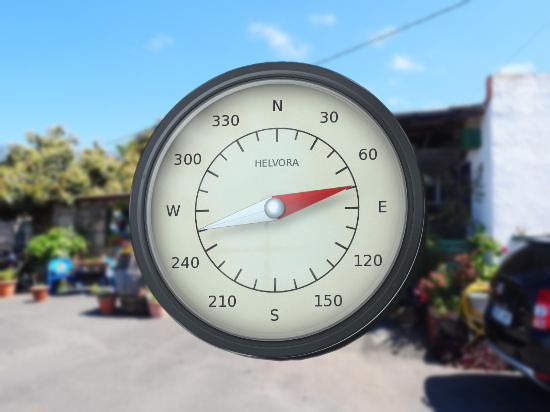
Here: 75 (°)
